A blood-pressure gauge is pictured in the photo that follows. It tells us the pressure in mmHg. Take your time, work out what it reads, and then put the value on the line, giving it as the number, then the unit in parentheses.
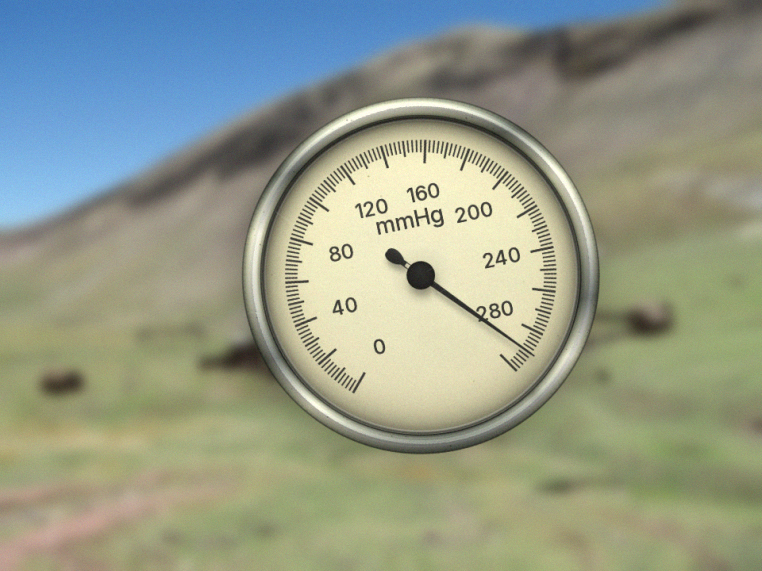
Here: 290 (mmHg)
